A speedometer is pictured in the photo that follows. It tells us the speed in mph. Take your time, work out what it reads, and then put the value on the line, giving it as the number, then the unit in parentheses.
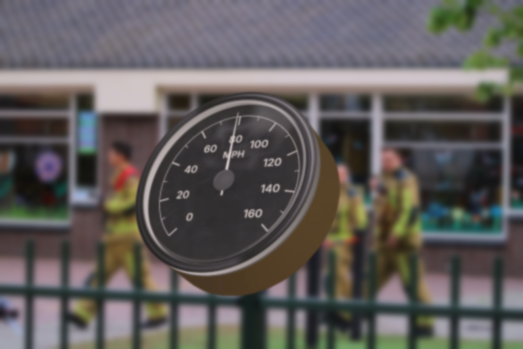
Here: 80 (mph)
